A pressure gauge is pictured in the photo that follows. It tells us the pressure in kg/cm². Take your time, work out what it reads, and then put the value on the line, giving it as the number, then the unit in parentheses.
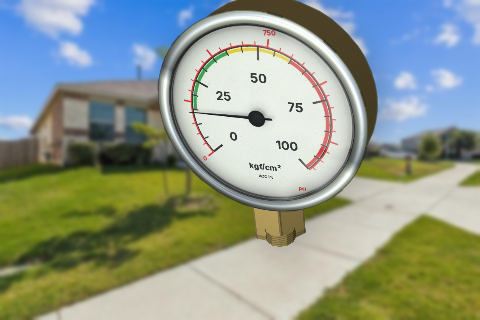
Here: 15 (kg/cm²)
